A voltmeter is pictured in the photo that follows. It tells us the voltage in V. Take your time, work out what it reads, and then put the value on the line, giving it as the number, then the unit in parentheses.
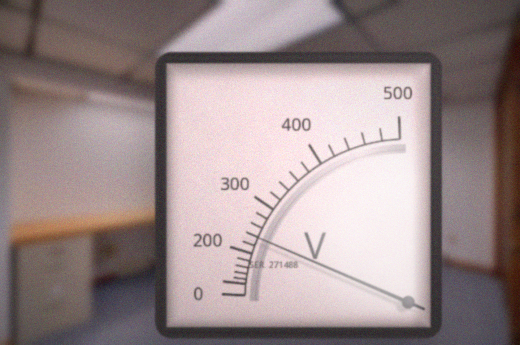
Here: 240 (V)
